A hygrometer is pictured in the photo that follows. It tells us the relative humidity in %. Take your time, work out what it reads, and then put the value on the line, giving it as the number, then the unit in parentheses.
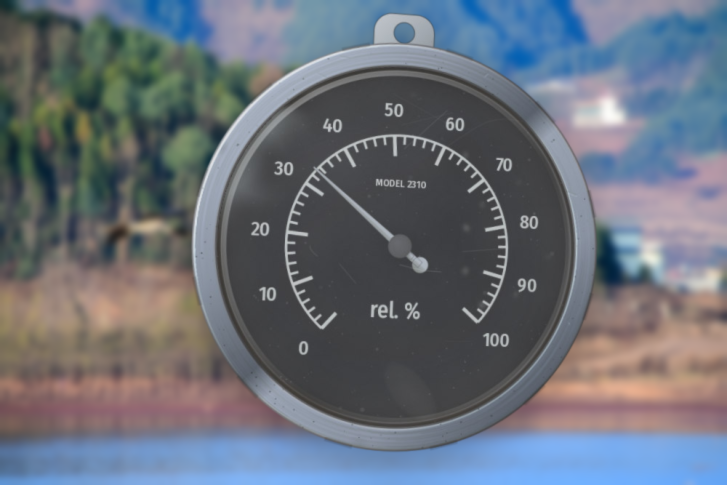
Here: 33 (%)
